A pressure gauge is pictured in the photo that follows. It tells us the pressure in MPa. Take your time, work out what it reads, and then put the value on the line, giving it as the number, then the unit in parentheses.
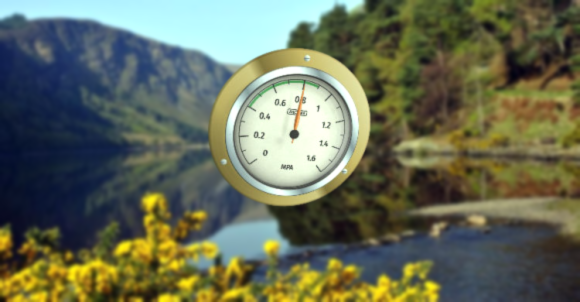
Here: 0.8 (MPa)
